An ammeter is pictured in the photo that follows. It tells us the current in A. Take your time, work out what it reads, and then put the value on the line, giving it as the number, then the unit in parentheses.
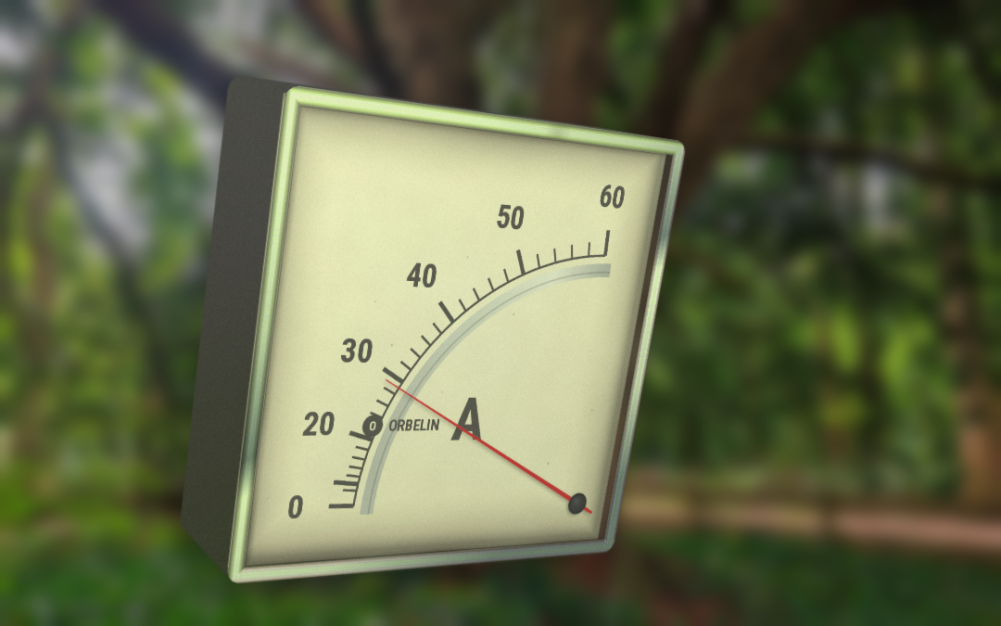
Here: 29 (A)
